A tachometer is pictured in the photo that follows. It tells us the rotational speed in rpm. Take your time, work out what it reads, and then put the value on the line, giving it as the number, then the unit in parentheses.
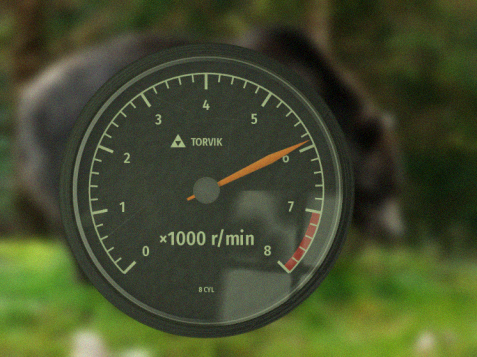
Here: 5900 (rpm)
